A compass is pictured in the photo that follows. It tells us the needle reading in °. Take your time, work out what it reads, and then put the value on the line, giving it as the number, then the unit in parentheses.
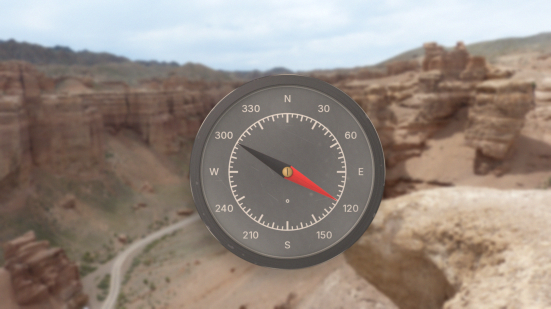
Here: 120 (°)
